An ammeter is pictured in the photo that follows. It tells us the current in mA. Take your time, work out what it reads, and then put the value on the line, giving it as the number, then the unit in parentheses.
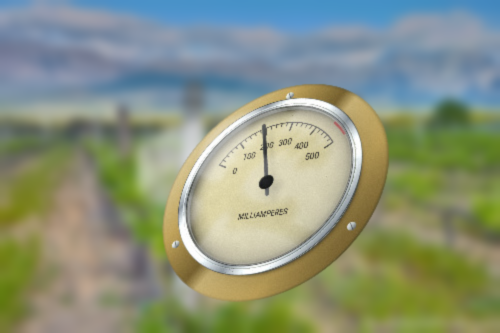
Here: 200 (mA)
